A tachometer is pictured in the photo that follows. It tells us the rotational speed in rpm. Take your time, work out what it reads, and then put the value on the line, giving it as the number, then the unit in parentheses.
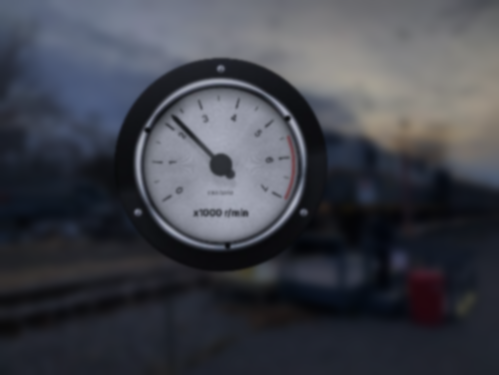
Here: 2250 (rpm)
